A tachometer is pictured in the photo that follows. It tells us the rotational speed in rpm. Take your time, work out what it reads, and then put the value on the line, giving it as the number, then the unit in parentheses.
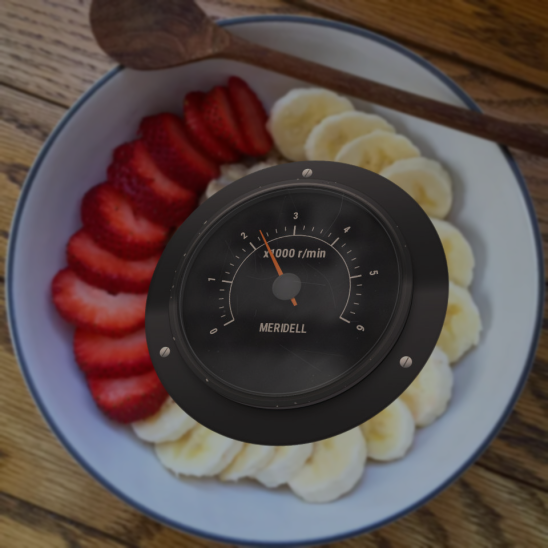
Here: 2300 (rpm)
